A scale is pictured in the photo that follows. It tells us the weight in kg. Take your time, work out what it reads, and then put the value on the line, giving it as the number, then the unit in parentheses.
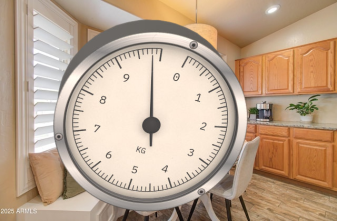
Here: 9.8 (kg)
